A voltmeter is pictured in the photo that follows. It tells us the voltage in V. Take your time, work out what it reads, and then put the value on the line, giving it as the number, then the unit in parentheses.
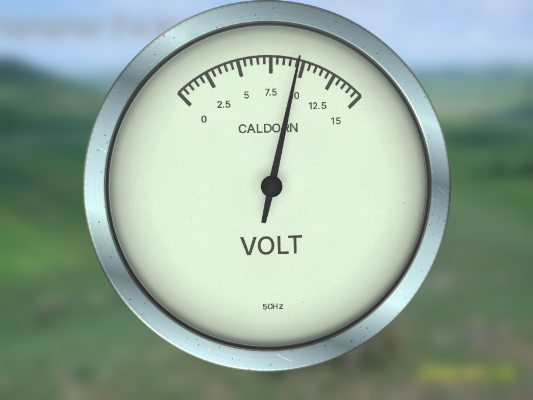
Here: 9.5 (V)
